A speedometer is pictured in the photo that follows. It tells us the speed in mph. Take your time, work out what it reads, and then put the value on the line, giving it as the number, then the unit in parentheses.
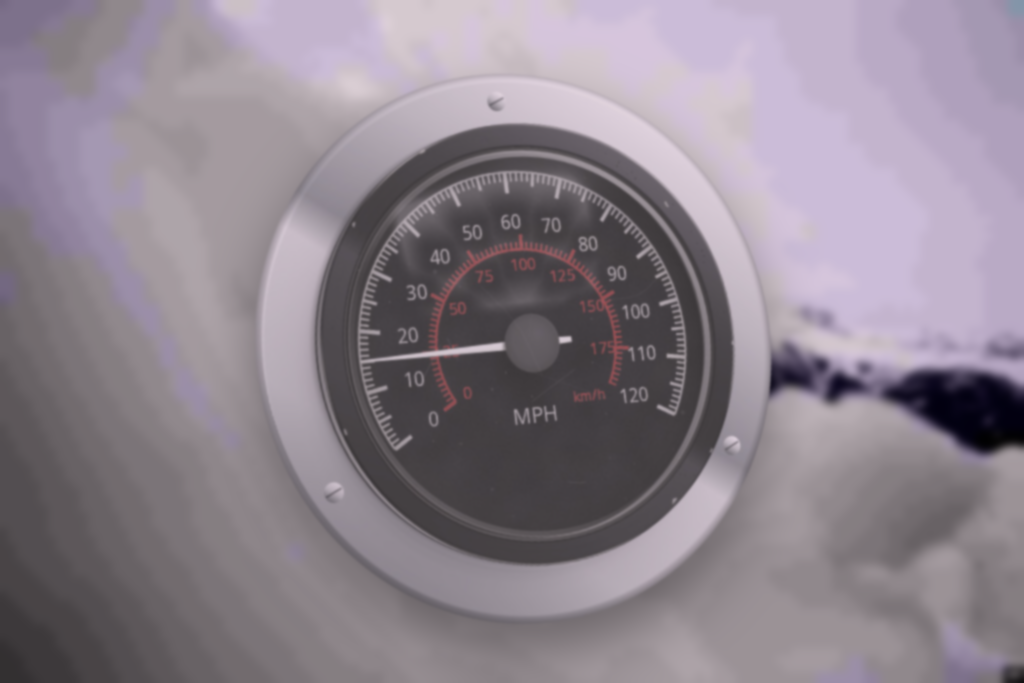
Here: 15 (mph)
